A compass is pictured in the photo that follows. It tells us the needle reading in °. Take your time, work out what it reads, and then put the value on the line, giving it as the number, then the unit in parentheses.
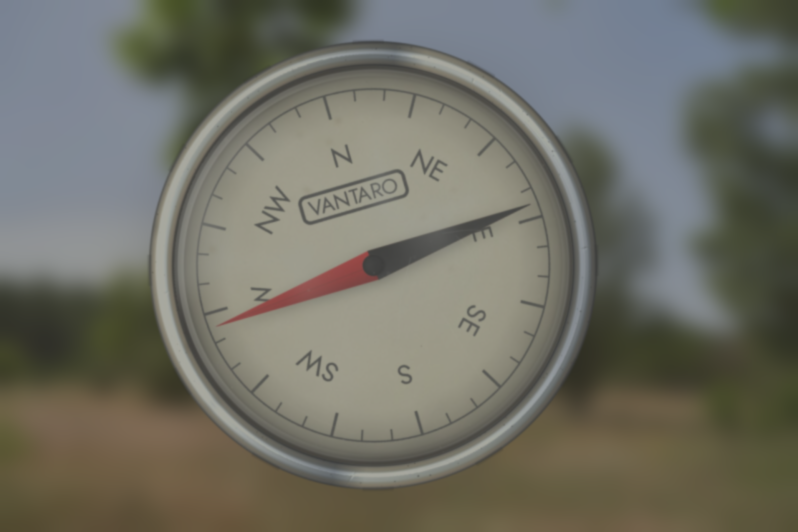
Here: 265 (°)
